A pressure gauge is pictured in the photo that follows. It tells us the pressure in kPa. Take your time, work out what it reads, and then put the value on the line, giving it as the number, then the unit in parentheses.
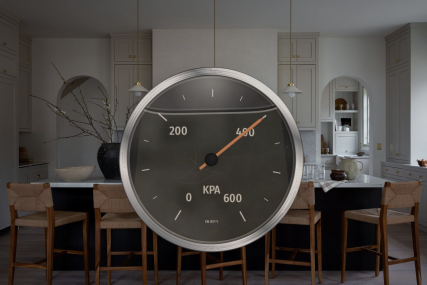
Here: 400 (kPa)
